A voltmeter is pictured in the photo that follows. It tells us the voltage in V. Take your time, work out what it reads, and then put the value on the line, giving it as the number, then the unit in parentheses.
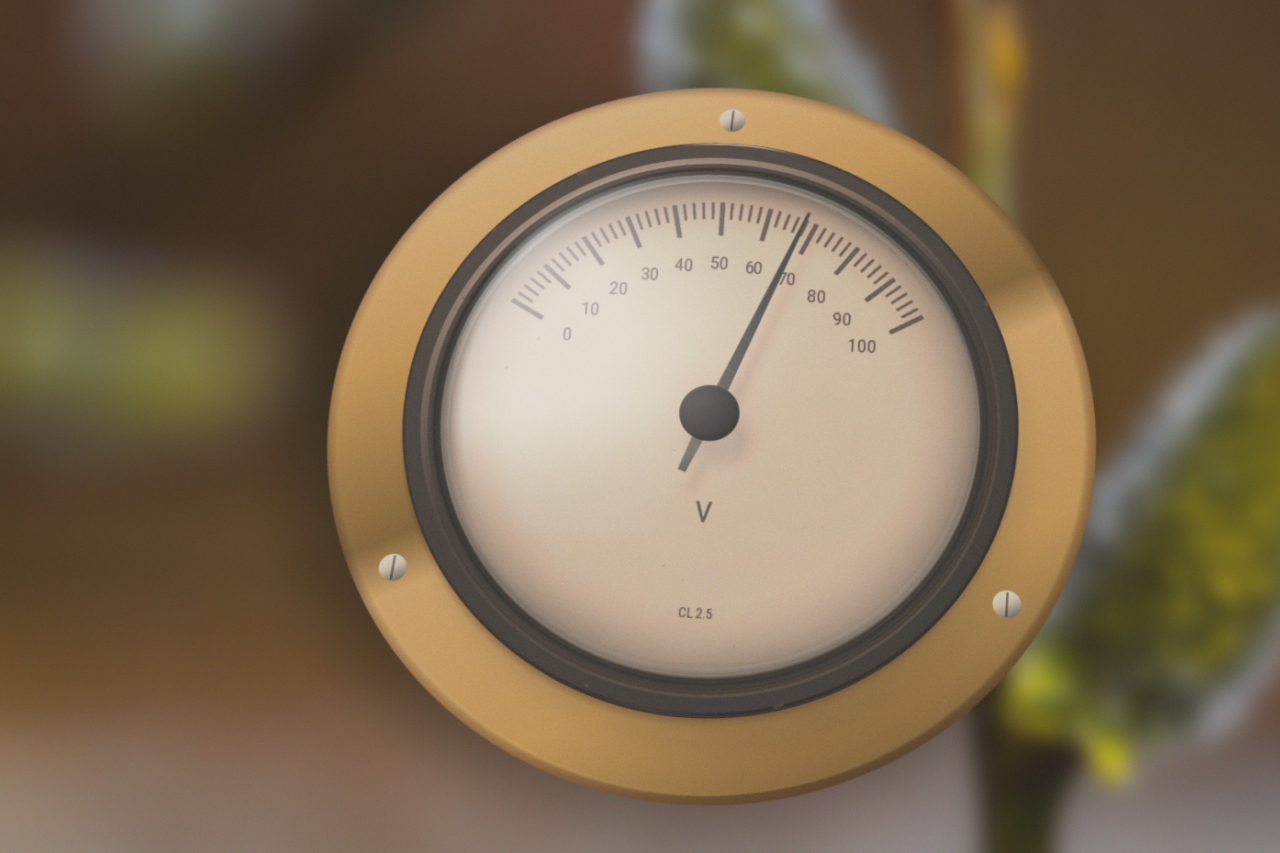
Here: 68 (V)
